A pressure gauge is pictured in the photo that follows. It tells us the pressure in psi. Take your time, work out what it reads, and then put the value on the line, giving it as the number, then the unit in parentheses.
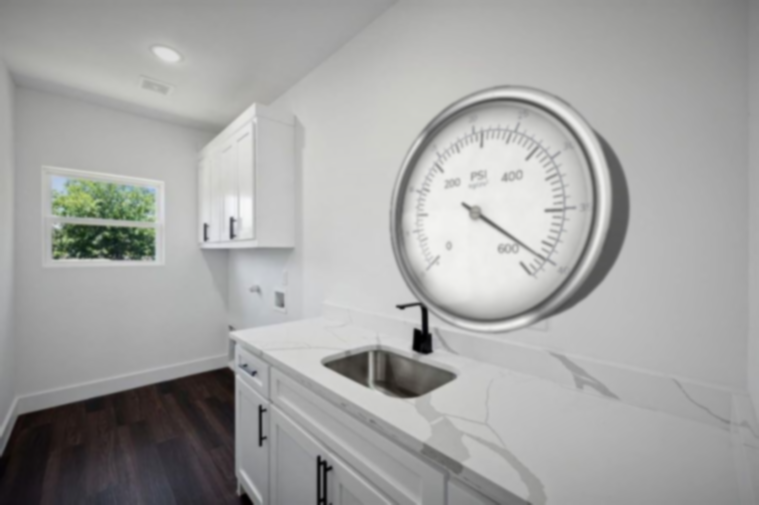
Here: 570 (psi)
